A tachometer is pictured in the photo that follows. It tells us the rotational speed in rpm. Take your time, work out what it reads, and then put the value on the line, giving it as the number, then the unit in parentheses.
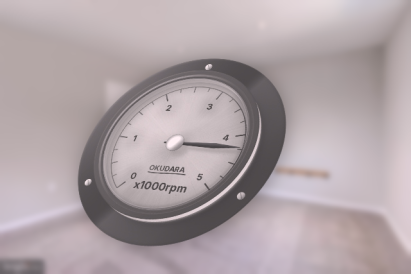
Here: 4250 (rpm)
